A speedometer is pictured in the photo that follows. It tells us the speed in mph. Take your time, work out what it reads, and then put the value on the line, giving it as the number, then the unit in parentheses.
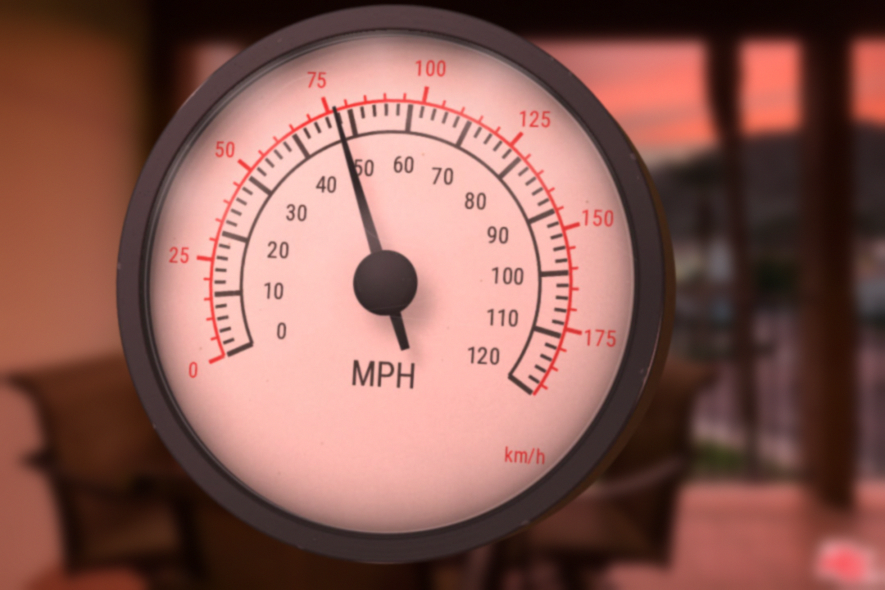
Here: 48 (mph)
